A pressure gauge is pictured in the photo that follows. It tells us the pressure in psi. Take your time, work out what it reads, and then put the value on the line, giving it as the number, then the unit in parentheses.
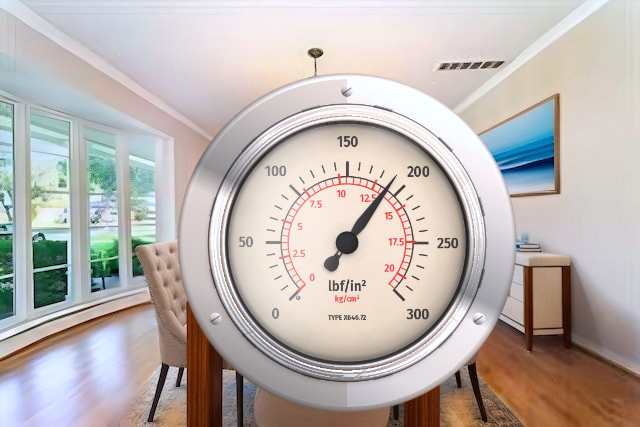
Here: 190 (psi)
